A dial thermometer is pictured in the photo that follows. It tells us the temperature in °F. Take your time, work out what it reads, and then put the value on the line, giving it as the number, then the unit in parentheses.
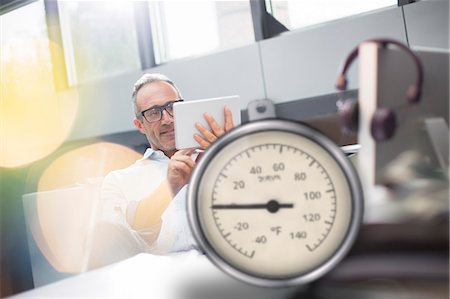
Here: 0 (°F)
